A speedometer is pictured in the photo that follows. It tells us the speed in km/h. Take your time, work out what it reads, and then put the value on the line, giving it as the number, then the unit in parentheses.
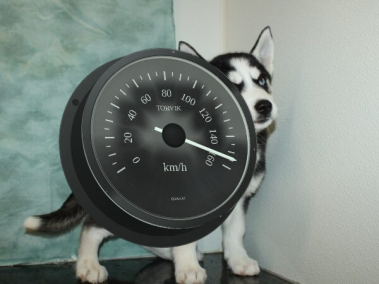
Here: 155 (km/h)
